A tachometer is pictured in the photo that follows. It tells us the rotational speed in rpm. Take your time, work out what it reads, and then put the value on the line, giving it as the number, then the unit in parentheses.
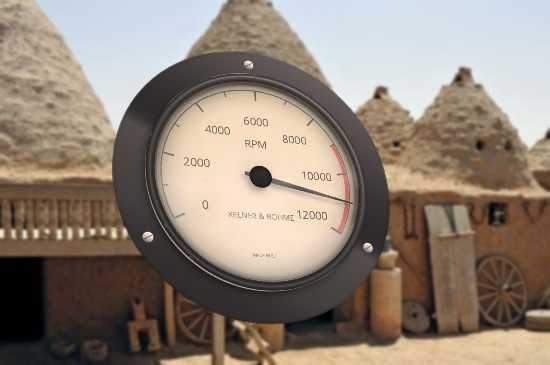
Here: 11000 (rpm)
